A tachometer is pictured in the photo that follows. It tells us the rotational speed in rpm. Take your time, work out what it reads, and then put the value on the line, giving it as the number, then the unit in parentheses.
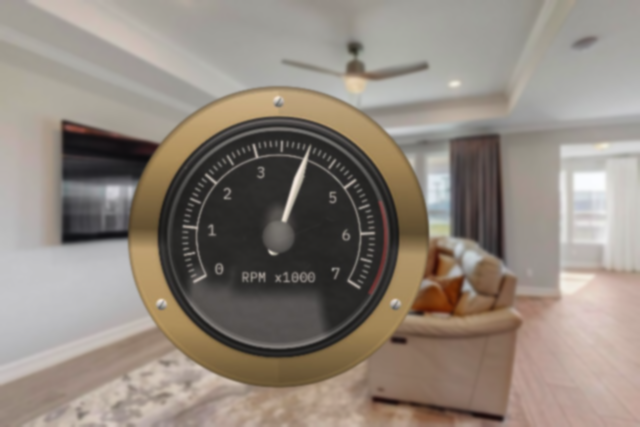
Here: 4000 (rpm)
